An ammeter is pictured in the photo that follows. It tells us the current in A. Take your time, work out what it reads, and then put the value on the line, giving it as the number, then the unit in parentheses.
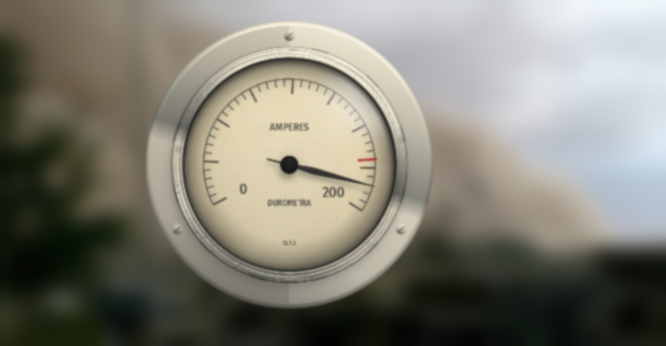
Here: 185 (A)
